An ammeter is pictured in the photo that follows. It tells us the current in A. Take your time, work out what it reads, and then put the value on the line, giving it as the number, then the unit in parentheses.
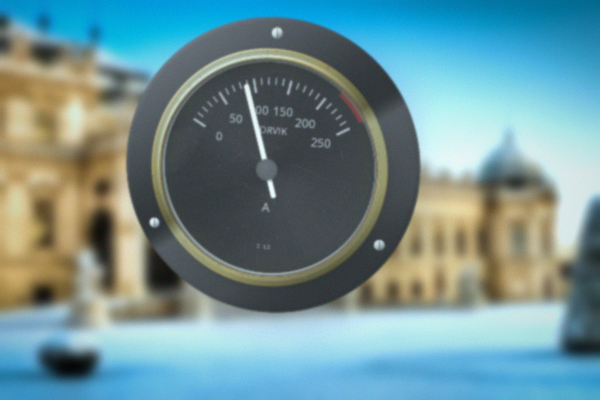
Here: 90 (A)
